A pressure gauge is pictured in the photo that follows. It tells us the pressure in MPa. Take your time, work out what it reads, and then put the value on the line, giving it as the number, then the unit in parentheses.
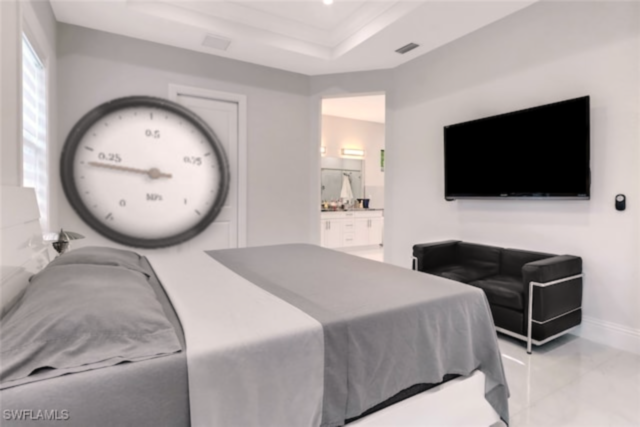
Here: 0.2 (MPa)
